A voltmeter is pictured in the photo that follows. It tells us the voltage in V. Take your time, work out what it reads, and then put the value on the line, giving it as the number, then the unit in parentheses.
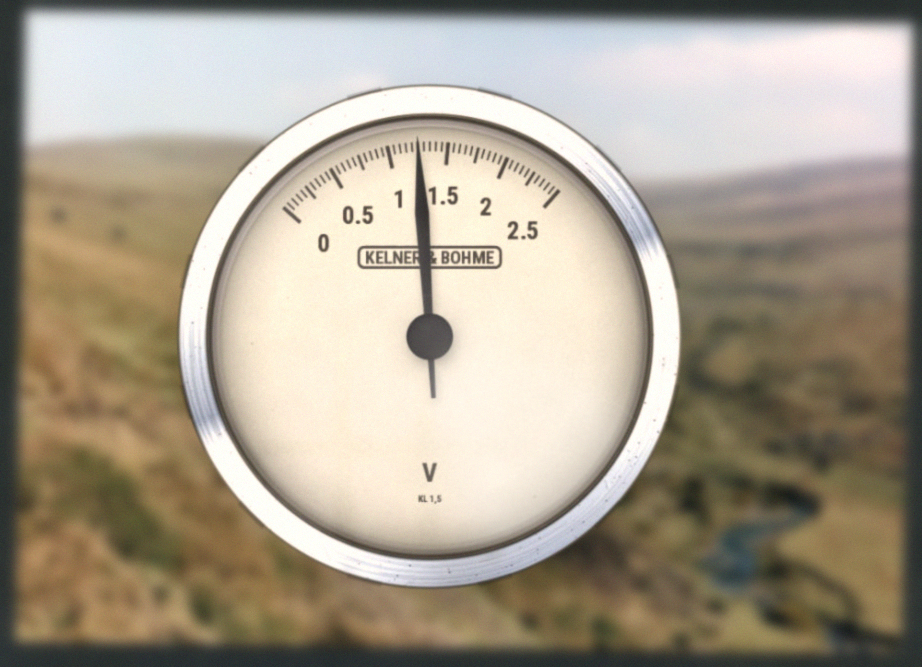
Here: 1.25 (V)
